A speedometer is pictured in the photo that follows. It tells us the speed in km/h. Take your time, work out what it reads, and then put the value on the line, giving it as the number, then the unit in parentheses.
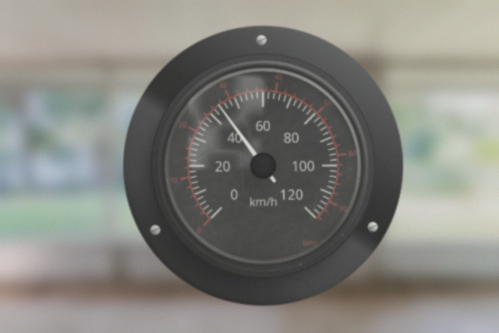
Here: 44 (km/h)
